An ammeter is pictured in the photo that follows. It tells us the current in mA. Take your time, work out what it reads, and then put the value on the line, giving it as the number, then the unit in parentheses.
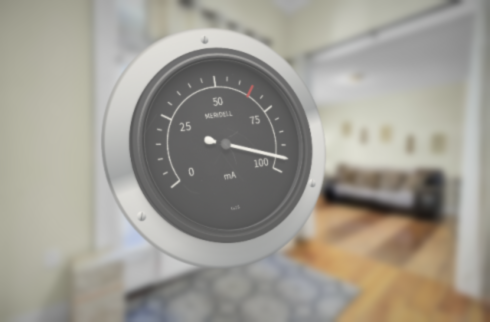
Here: 95 (mA)
